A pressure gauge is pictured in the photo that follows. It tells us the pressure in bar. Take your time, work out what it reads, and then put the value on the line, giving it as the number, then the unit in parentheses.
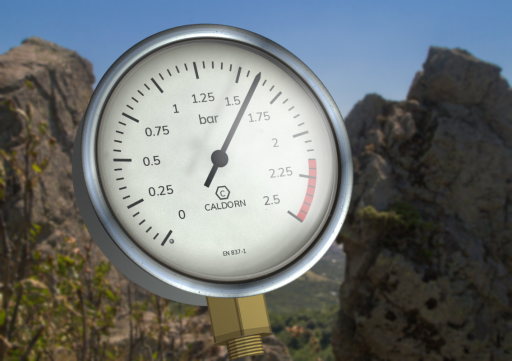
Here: 1.6 (bar)
